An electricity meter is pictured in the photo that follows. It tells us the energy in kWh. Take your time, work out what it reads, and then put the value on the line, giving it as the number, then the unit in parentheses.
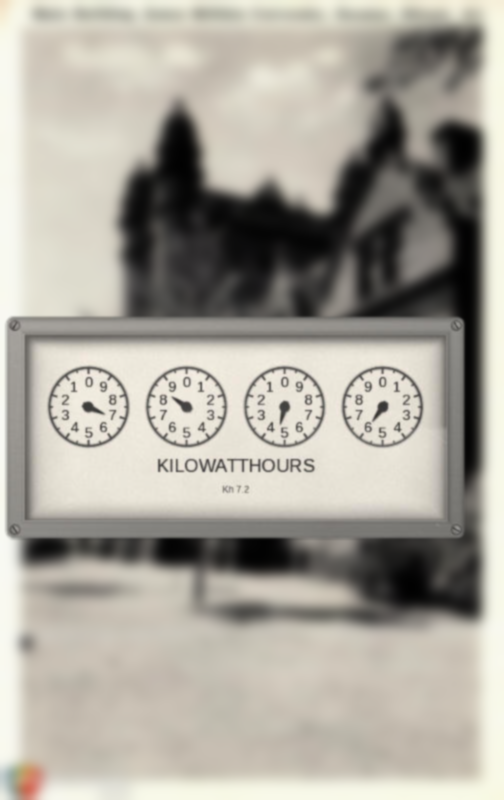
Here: 6846 (kWh)
